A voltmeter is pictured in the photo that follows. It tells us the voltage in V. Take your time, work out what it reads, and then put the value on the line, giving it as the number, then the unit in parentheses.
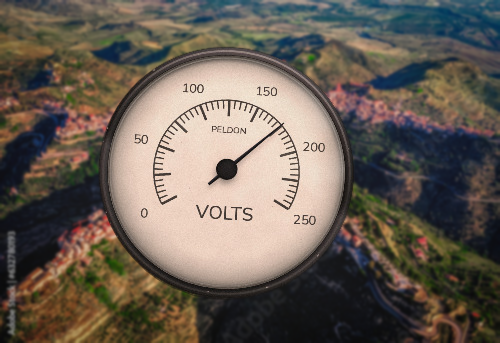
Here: 175 (V)
